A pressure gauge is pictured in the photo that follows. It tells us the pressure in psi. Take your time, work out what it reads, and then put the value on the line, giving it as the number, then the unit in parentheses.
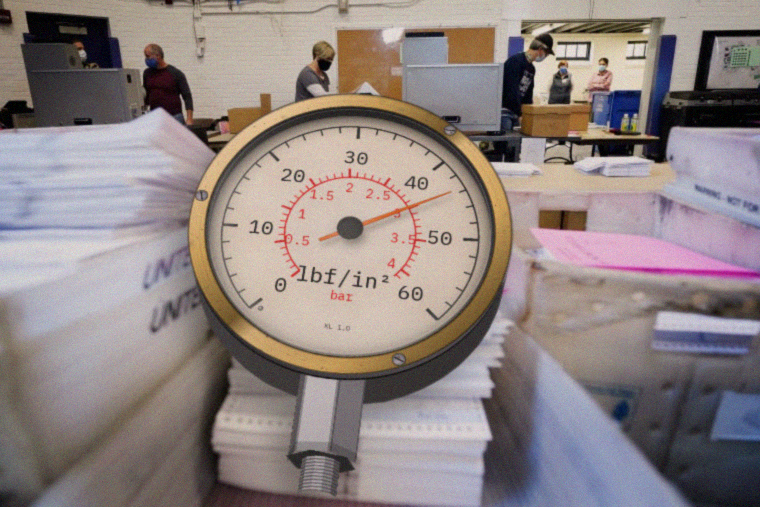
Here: 44 (psi)
